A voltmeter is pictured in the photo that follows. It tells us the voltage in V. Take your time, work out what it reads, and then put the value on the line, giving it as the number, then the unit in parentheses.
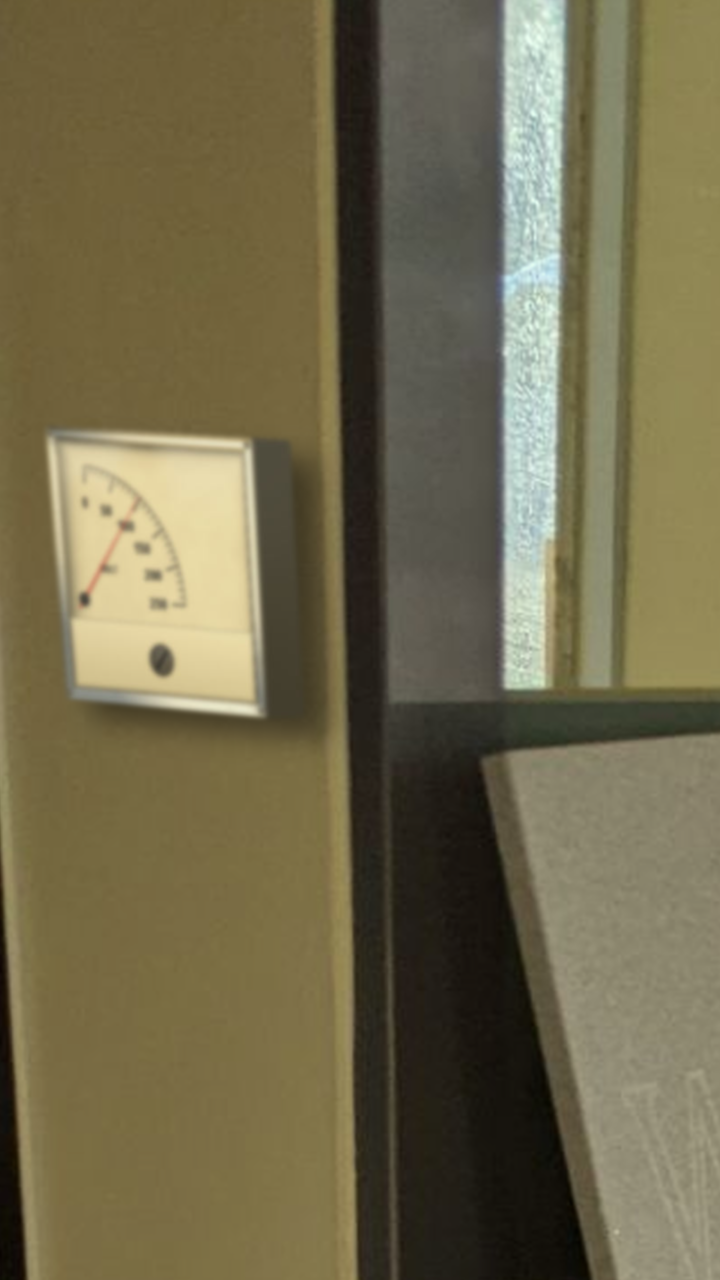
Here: 100 (V)
